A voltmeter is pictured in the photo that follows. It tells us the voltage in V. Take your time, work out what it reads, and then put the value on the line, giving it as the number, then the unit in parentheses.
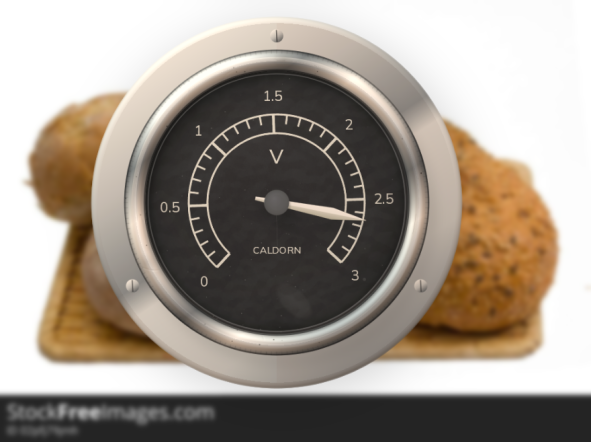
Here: 2.65 (V)
